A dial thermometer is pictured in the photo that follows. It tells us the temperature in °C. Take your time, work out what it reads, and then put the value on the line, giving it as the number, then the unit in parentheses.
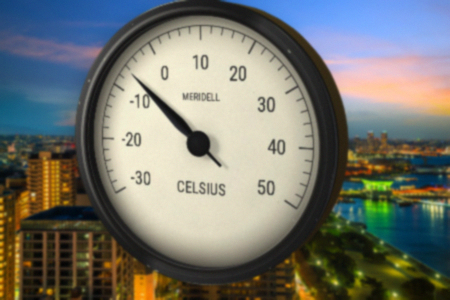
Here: -6 (°C)
